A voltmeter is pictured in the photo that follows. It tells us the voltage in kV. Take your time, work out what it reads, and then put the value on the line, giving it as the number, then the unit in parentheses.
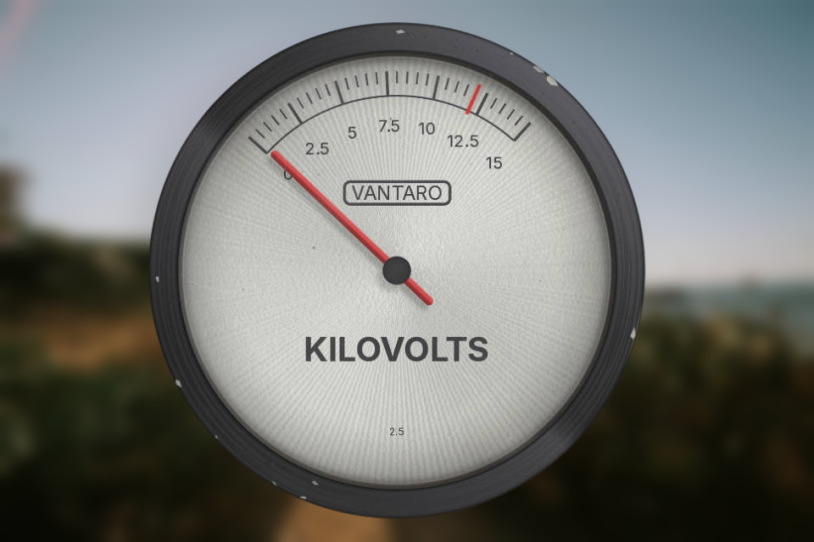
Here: 0.25 (kV)
